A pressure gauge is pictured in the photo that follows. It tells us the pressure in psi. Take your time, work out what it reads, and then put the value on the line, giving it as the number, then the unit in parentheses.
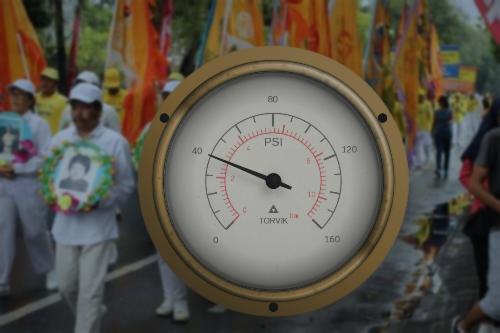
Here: 40 (psi)
